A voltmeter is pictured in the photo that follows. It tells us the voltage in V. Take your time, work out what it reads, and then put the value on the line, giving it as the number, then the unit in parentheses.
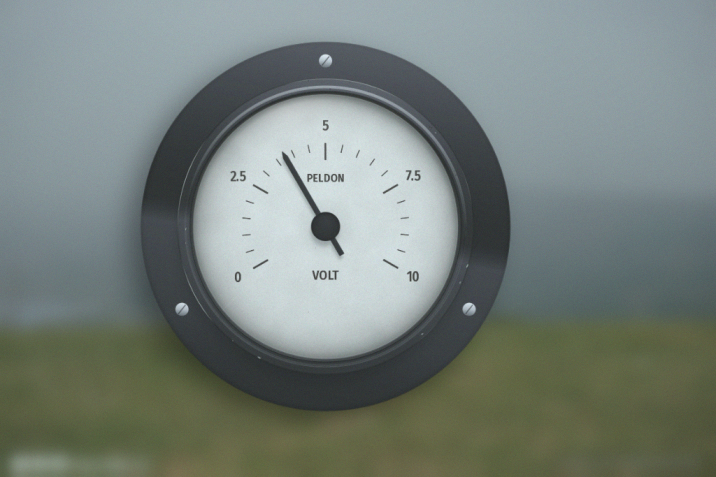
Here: 3.75 (V)
